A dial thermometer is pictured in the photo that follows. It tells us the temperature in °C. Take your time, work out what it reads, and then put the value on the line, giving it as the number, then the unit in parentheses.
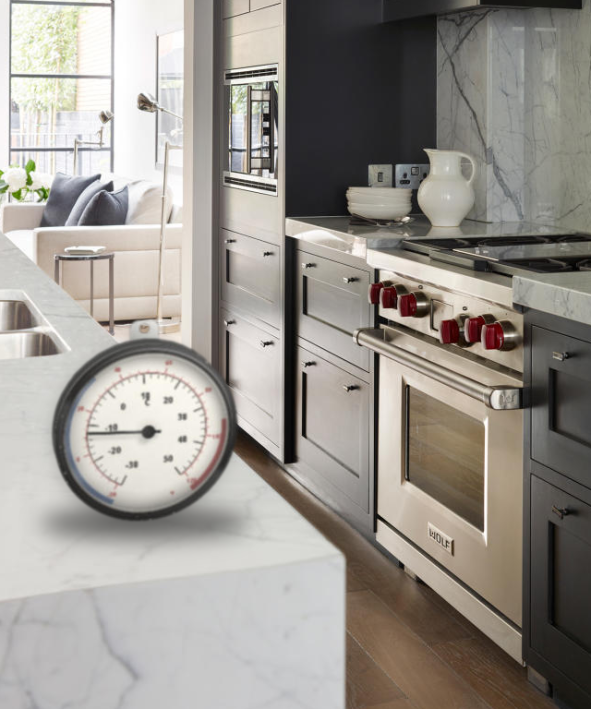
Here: -12 (°C)
